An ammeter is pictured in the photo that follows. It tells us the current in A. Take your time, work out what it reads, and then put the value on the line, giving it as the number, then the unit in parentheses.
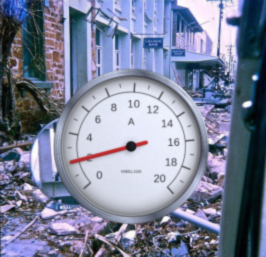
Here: 2 (A)
